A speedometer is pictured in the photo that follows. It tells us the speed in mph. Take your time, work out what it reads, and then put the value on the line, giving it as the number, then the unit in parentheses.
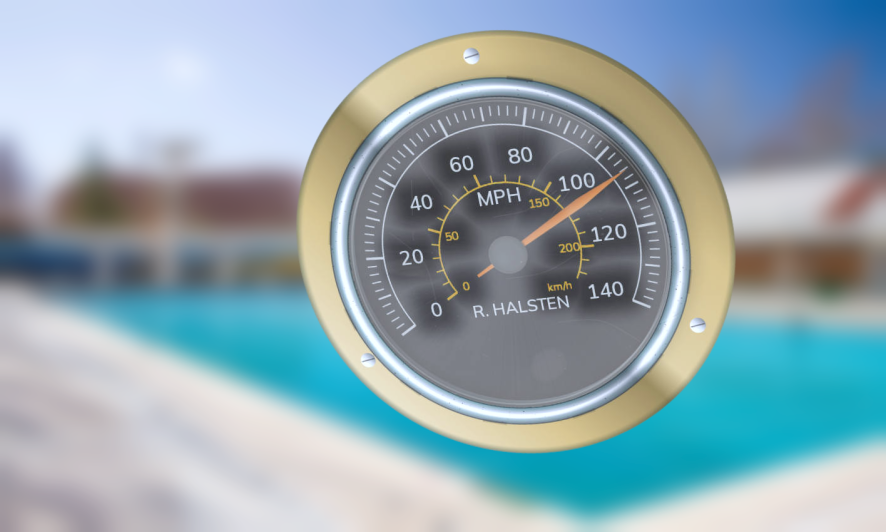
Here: 106 (mph)
